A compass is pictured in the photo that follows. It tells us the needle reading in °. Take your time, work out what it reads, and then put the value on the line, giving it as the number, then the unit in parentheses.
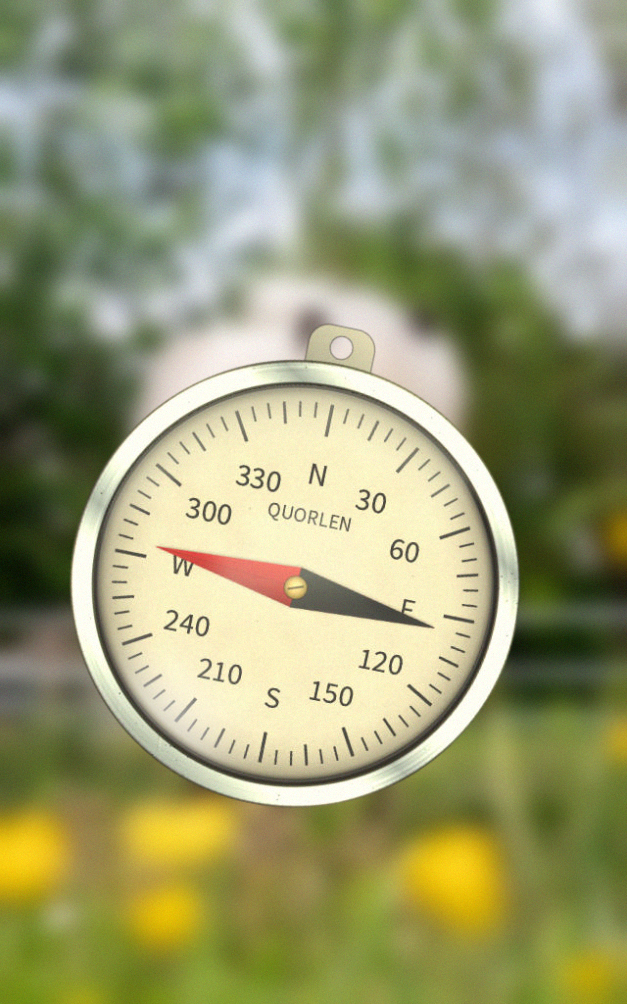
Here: 275 (°)
